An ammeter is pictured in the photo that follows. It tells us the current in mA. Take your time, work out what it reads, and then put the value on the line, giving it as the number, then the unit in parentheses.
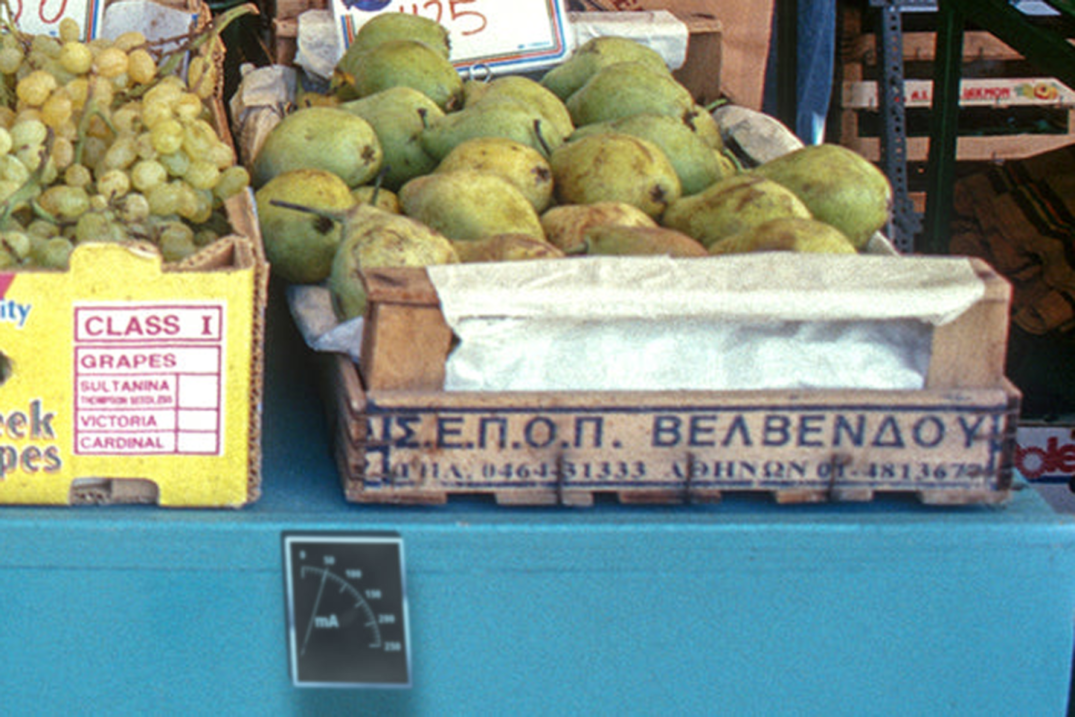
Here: 50 (mA)
